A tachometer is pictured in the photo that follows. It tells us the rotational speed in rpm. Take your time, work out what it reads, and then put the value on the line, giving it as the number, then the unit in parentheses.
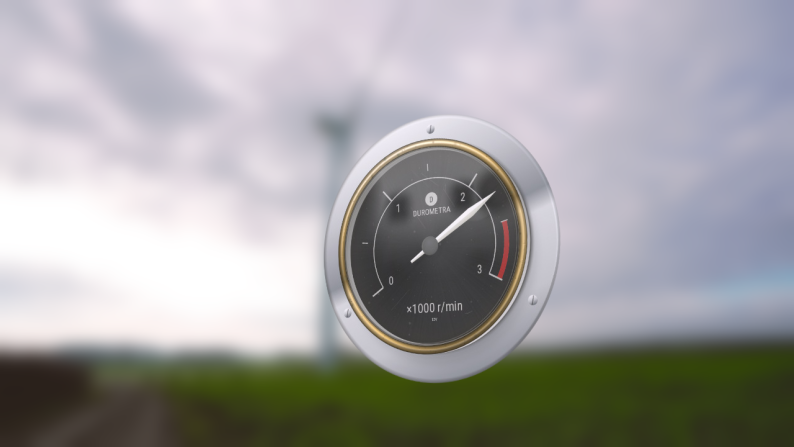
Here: 2250 (rpm)
